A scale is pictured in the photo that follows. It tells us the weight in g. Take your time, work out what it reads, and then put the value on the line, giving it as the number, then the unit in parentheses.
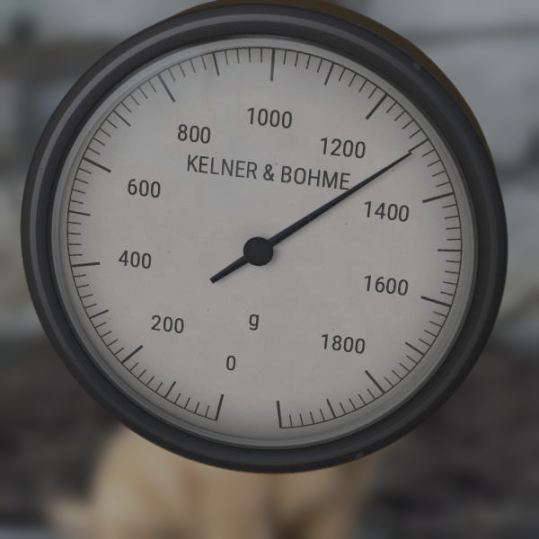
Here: 1300 (g)
